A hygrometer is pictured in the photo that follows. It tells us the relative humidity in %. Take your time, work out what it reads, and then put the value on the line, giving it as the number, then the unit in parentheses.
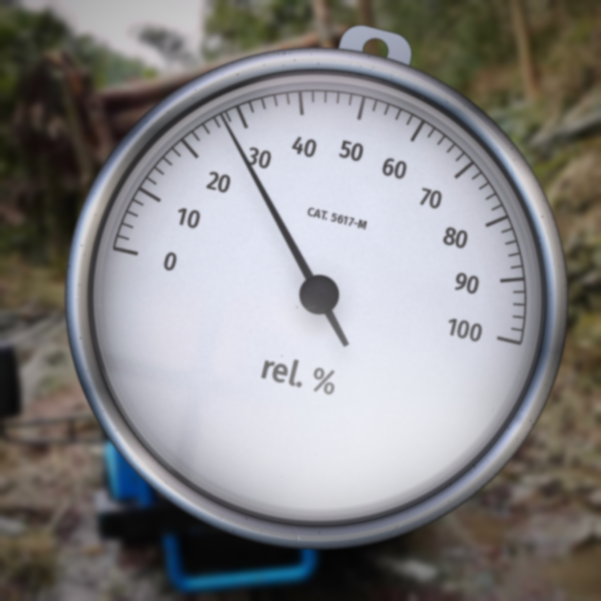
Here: 27 (%)
